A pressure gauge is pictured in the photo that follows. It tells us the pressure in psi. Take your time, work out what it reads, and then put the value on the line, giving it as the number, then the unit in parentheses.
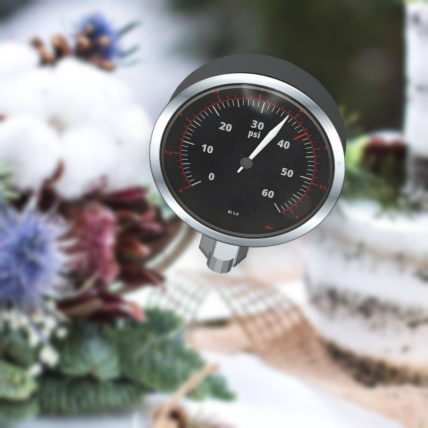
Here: 35 (psi)
